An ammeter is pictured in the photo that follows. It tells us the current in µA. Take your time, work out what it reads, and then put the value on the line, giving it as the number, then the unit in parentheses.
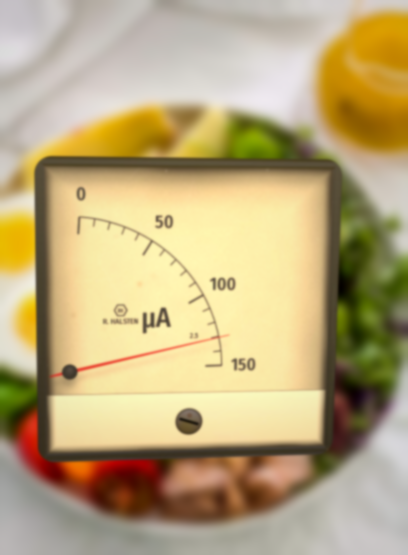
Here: 130 (µA)
